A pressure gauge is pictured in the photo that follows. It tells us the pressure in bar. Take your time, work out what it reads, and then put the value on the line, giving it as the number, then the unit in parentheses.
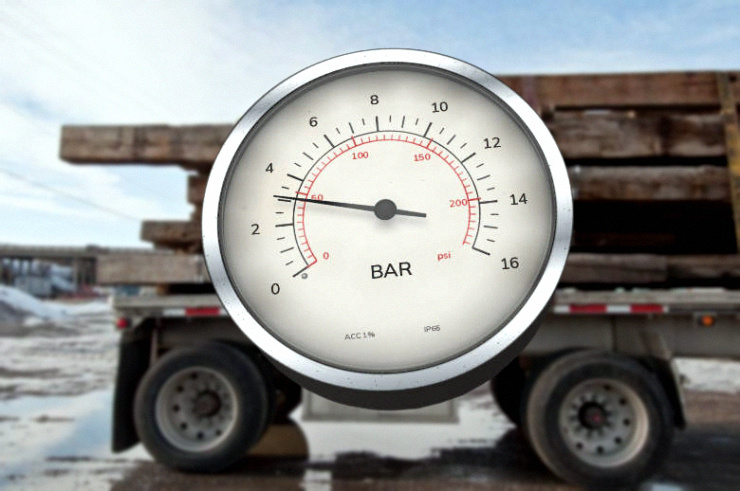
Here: 3 (bar)
